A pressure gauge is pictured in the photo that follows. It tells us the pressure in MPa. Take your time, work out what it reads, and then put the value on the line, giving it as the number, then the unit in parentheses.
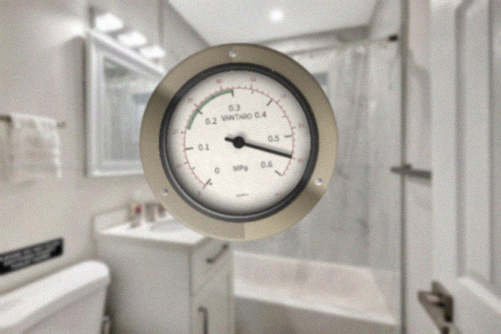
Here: 0.55 (MPa)
